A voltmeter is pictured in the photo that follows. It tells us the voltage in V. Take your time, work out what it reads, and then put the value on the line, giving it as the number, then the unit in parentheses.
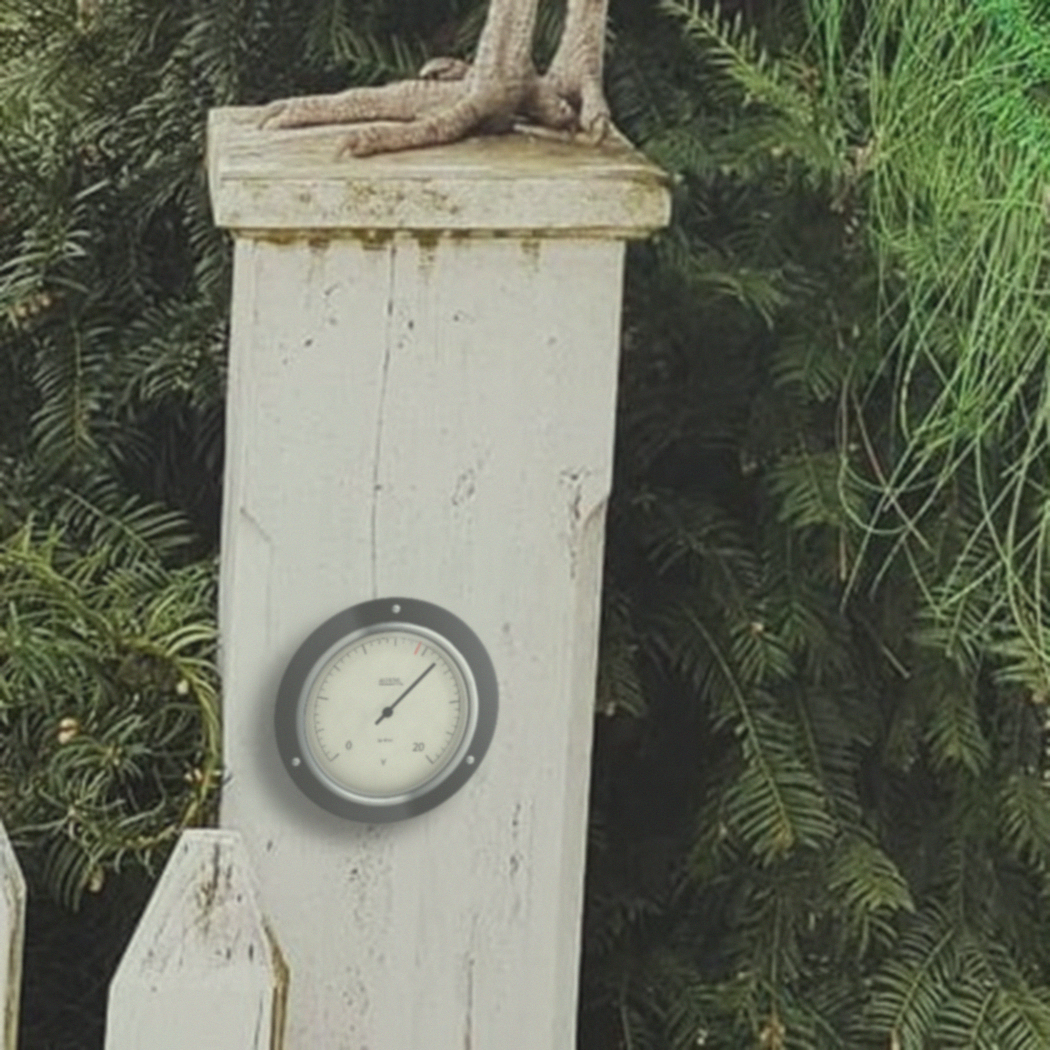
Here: 13 (V)
